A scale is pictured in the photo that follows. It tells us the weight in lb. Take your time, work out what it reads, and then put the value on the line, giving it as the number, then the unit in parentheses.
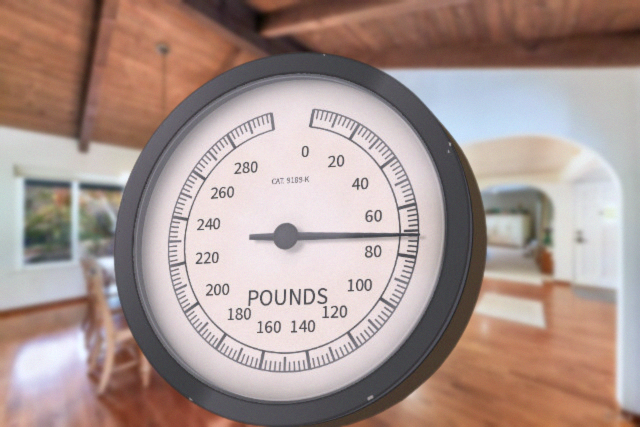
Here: 72 (lb)
